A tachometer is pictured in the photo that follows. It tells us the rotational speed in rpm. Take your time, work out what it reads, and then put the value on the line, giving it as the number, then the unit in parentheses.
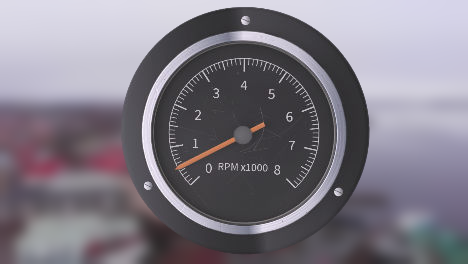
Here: 500 (rpm)
